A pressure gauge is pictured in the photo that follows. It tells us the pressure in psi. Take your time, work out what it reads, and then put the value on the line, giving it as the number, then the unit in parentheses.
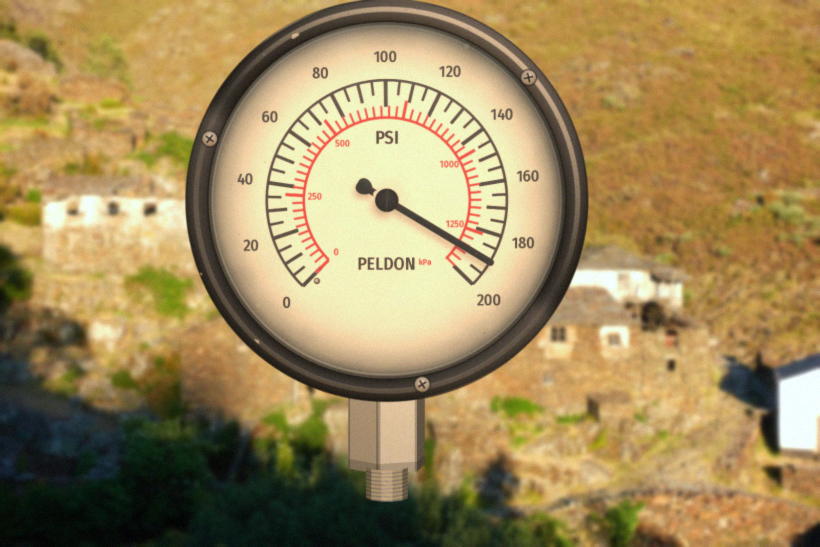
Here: 190 (psi)
